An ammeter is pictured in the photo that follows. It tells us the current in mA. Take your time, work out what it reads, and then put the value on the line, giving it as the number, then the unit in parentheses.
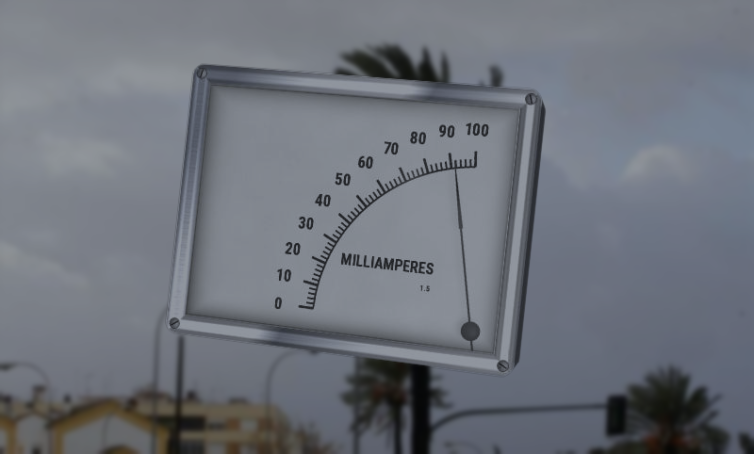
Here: 92 (mA)
